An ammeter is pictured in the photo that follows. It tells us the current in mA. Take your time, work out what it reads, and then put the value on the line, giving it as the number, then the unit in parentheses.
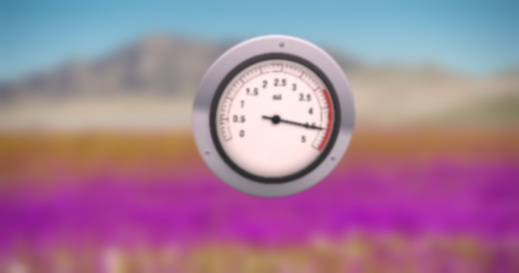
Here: 4.5 (mA)
